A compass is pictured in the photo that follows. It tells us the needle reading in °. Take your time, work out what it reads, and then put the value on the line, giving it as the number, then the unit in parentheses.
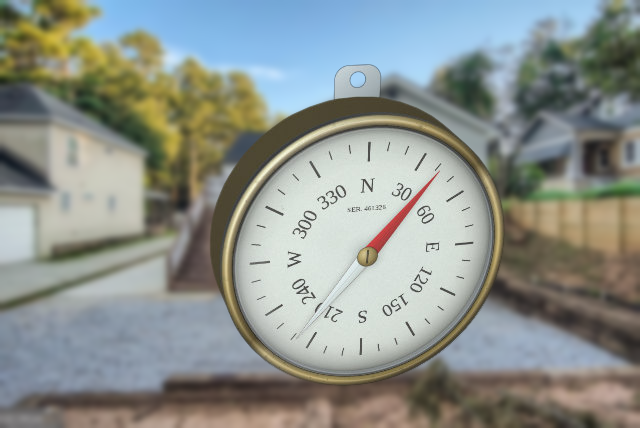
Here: 40 (°)
